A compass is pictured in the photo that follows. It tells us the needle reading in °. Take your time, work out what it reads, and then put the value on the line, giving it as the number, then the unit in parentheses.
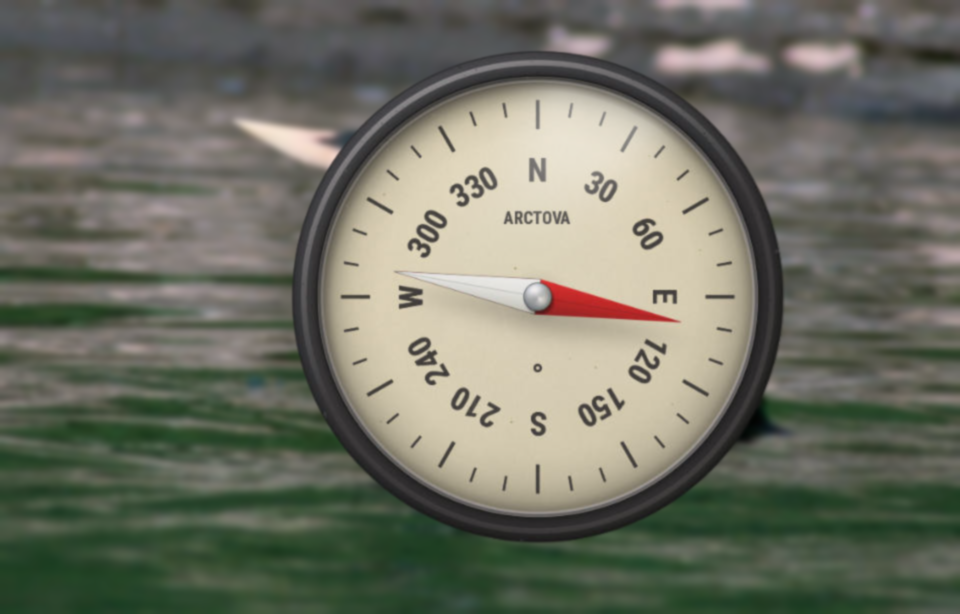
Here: 100 (°)
